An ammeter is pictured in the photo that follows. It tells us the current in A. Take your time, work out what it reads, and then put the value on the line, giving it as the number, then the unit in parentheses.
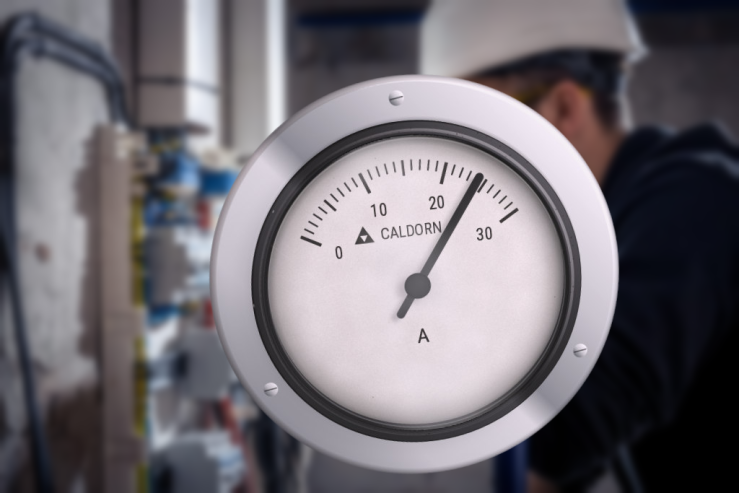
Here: 24 (A)
